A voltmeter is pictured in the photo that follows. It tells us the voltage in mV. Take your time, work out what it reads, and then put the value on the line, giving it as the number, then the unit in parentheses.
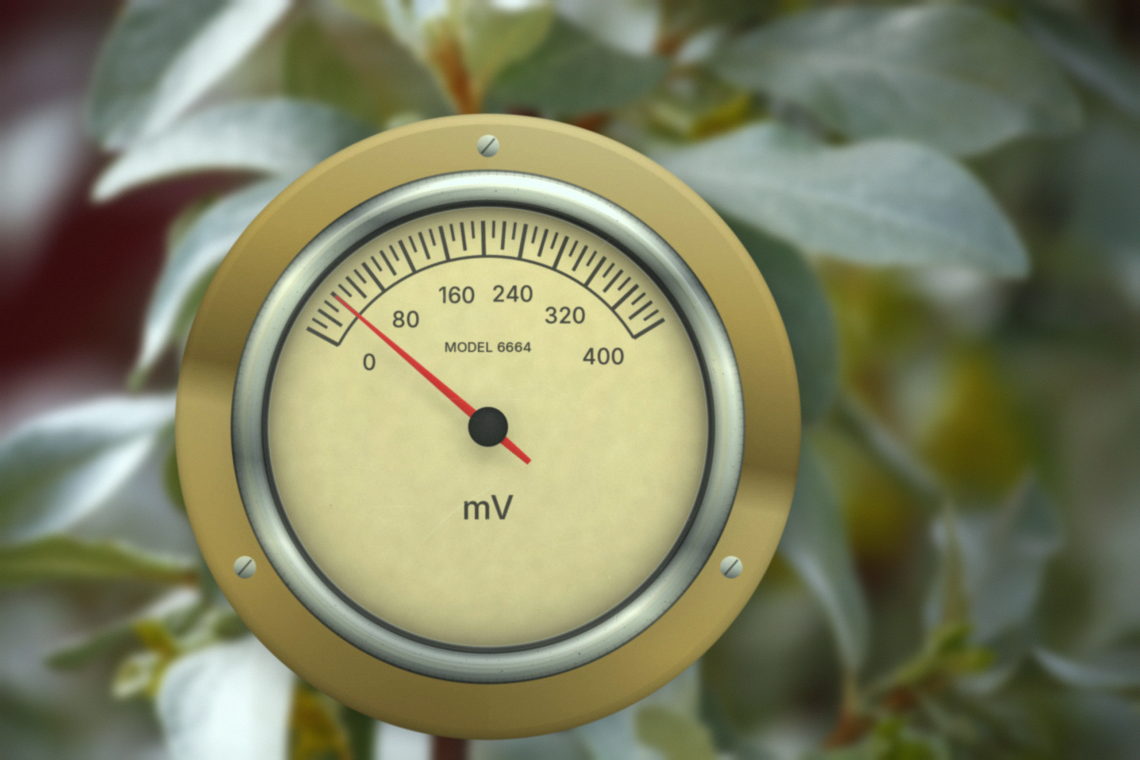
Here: 40 (mV)
